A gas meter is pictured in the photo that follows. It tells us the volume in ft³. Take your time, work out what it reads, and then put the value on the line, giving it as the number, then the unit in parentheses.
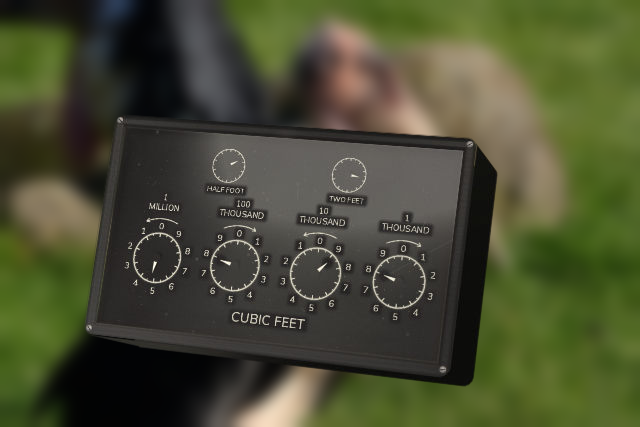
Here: 478800 (ft³)
